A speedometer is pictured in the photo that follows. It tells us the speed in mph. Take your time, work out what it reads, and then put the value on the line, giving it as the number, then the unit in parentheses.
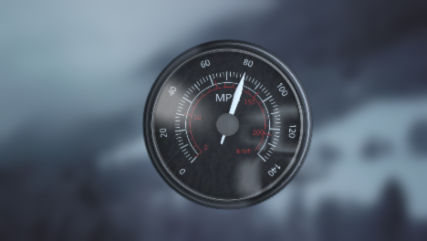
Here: 80 (mph)
